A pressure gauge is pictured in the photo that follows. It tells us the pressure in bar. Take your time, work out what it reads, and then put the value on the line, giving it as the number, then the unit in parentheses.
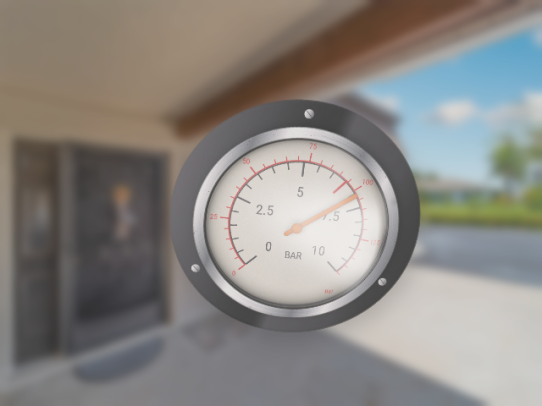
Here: 7 (bar)
